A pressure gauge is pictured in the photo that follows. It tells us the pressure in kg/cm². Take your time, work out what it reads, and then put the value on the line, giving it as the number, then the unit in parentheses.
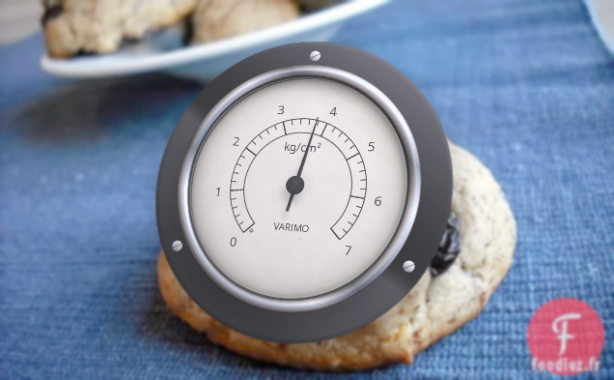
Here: 3.8 (kg/cm²)
